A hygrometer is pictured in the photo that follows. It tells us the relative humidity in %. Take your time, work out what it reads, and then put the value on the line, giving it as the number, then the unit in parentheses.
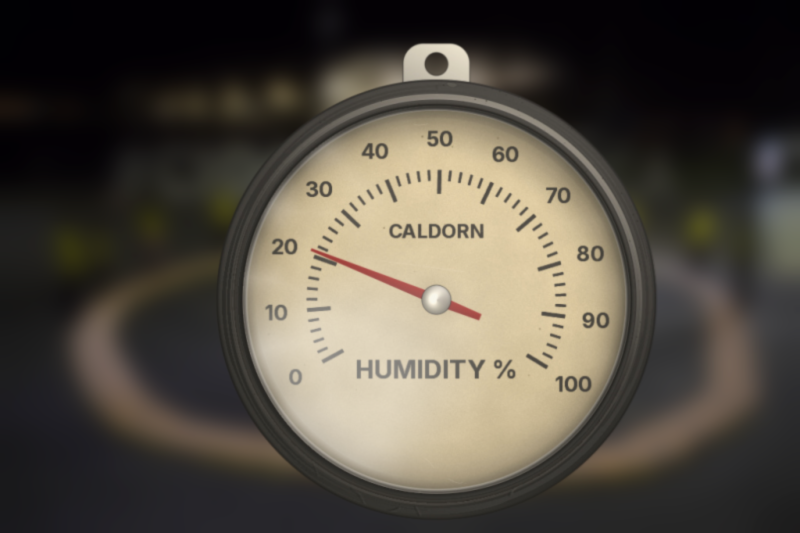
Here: 21 (%)
